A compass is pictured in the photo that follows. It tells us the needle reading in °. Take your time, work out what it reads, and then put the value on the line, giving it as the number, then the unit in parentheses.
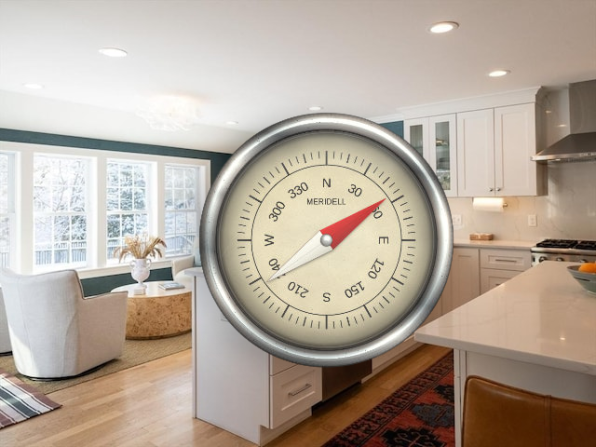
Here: 55 (°)
